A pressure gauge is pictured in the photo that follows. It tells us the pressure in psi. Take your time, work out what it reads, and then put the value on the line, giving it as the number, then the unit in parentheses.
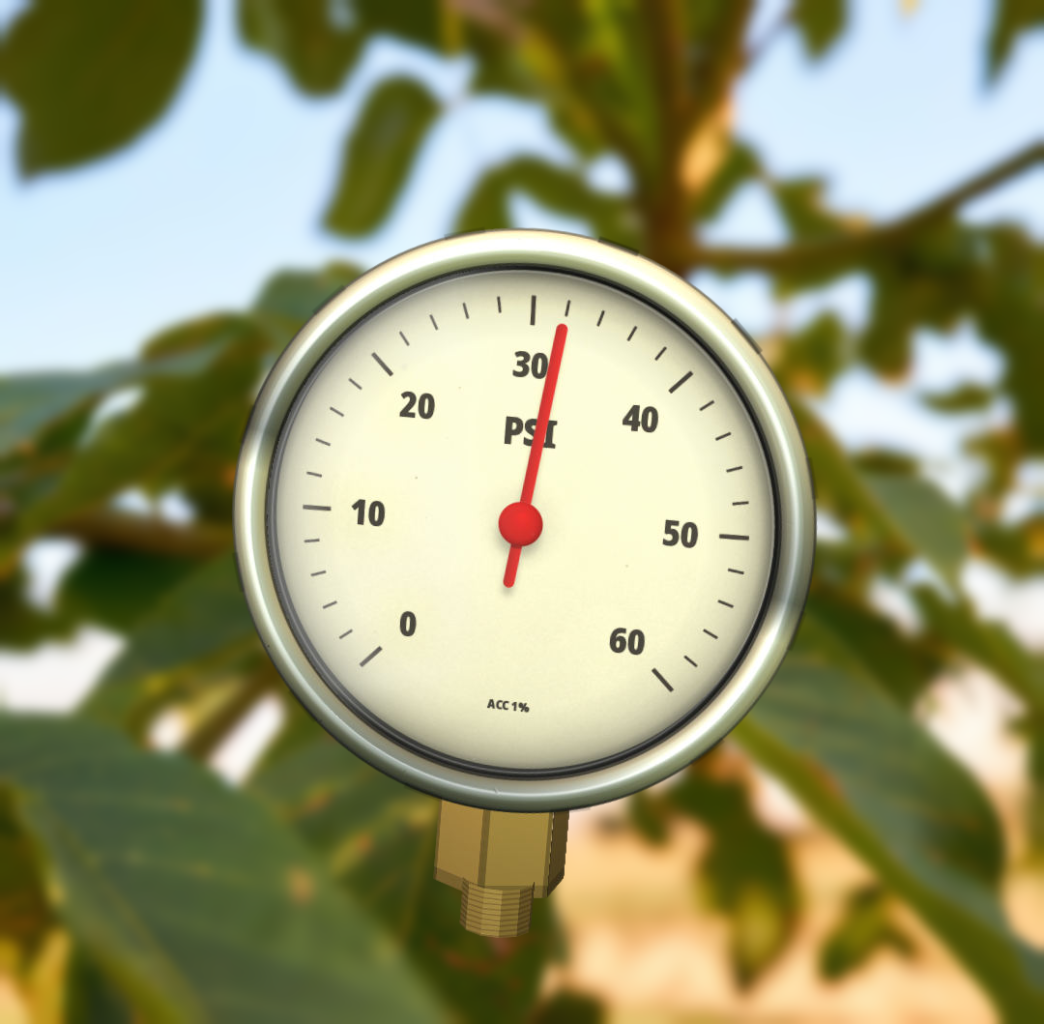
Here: 32 (psi)
